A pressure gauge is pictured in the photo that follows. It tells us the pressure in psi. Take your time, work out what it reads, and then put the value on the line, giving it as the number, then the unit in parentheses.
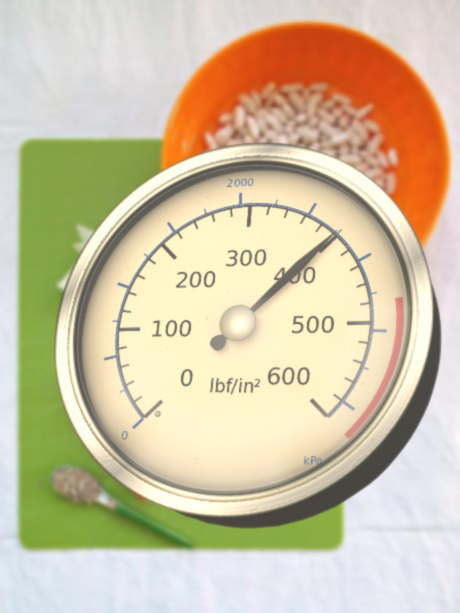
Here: 400 (psi)
